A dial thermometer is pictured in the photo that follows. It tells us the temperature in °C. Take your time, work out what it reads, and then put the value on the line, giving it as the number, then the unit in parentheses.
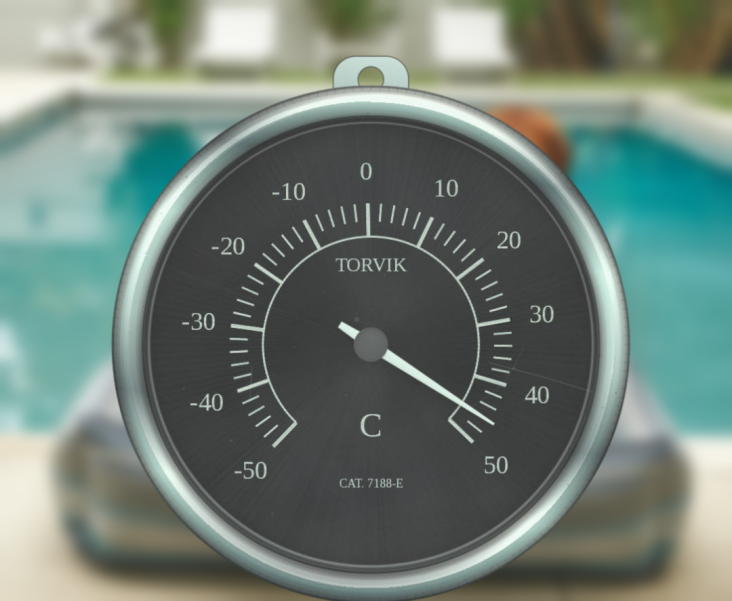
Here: 46 (°C)
